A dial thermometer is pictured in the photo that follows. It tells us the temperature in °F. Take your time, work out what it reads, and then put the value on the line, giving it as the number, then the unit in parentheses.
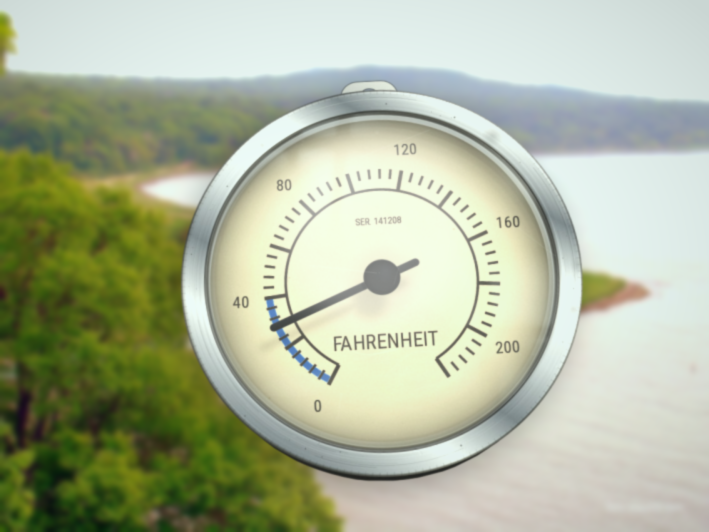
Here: 28 (°F)
